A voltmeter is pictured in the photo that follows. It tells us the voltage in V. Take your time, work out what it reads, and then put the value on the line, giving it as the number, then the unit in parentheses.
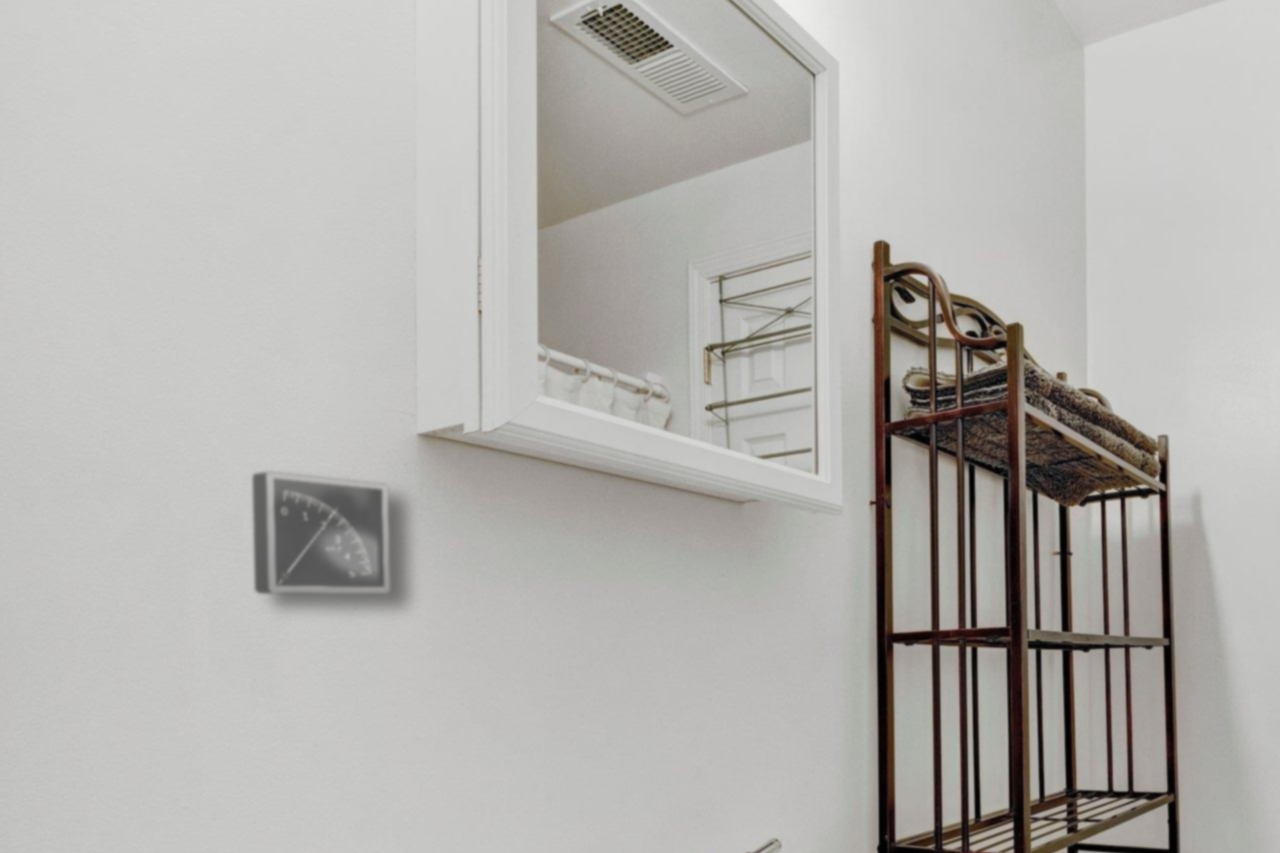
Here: 2 (V)
